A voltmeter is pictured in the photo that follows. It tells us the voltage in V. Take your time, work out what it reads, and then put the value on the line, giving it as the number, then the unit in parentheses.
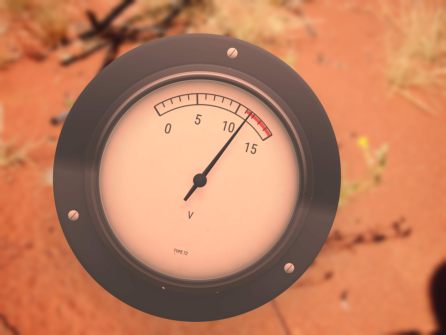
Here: 11.5 (V)
